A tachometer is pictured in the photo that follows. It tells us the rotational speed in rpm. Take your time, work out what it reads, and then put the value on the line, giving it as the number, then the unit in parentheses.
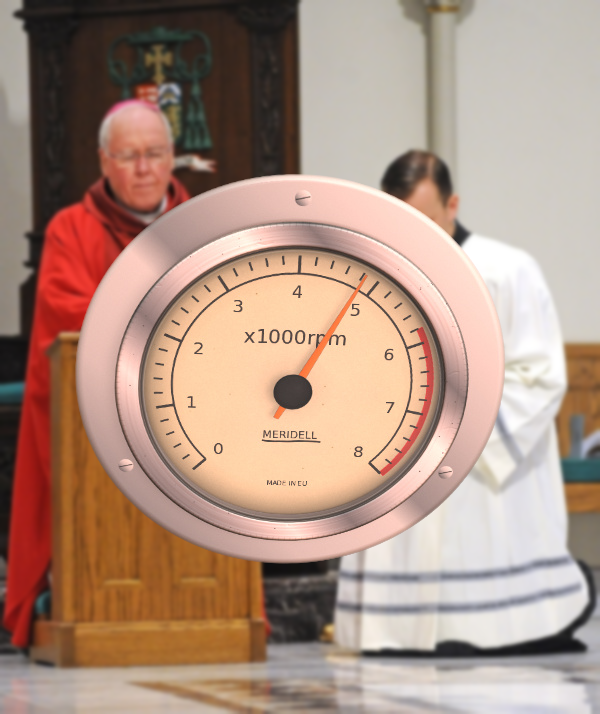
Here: 4800 (rpm)
